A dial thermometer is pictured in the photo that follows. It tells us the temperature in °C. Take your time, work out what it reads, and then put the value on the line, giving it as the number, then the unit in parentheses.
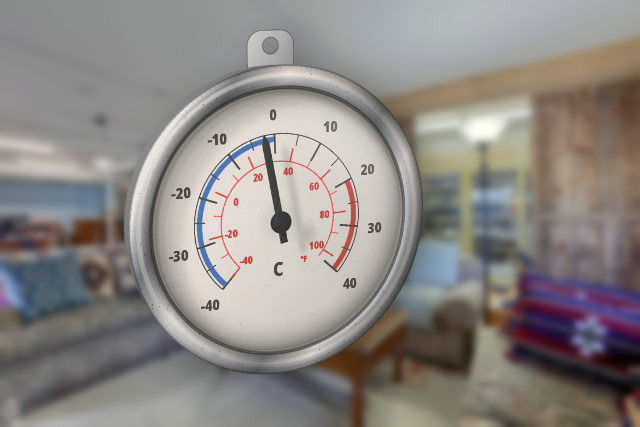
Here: -2.5 (°C)
